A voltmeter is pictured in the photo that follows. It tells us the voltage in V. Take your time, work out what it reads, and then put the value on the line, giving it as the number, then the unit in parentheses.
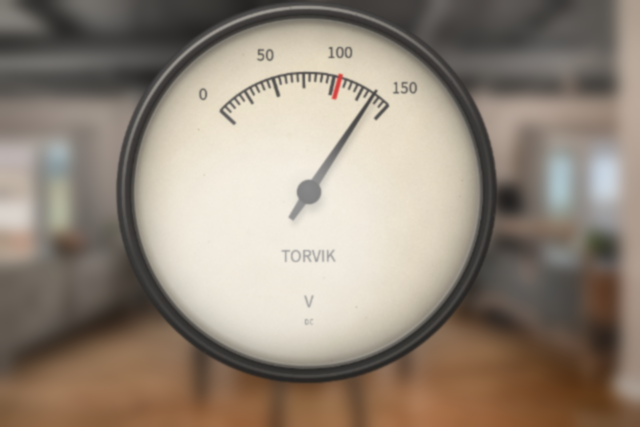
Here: 135 (V)
